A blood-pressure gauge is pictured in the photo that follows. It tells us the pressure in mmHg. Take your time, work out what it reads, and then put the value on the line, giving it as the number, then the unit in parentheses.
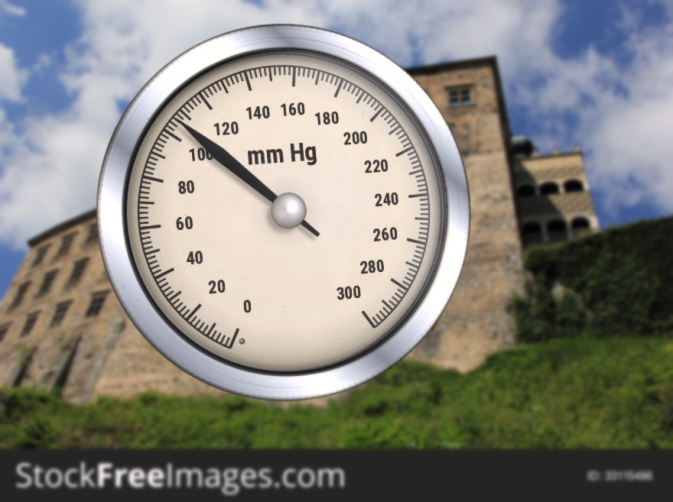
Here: 106 (mmHg)
